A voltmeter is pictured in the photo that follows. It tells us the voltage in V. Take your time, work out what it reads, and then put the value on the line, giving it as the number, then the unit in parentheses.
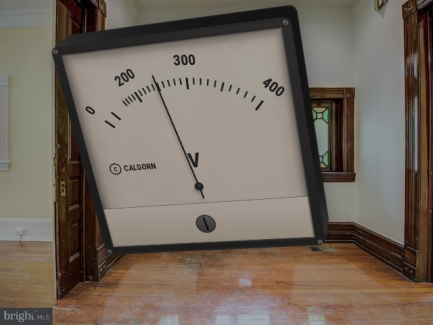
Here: 250 (V)
